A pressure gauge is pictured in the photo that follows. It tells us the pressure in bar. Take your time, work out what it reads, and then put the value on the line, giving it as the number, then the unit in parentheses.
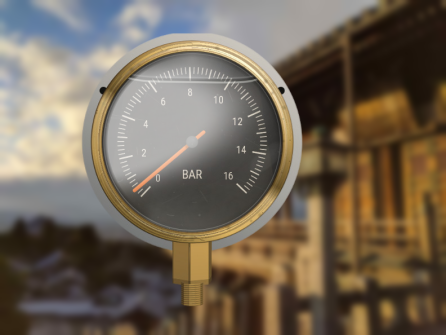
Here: 0.4 (bar)
